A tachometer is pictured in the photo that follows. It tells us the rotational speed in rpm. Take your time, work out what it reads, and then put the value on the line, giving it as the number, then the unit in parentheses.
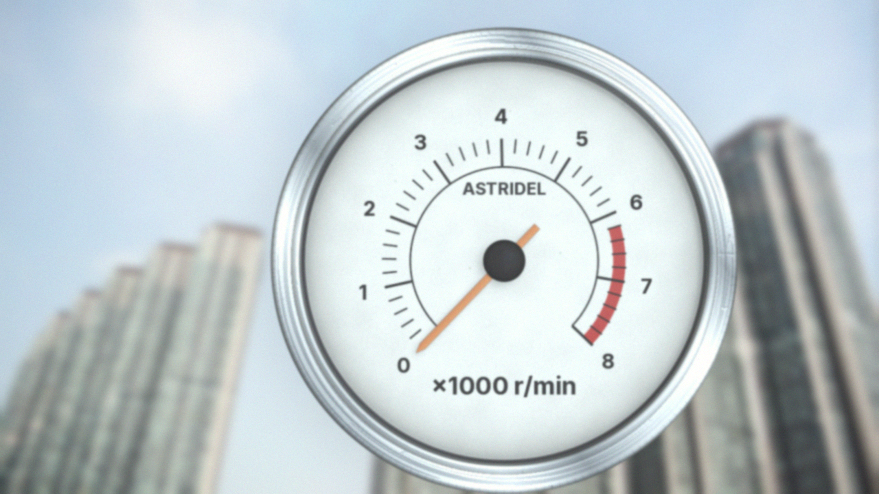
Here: 0 (rpm)
